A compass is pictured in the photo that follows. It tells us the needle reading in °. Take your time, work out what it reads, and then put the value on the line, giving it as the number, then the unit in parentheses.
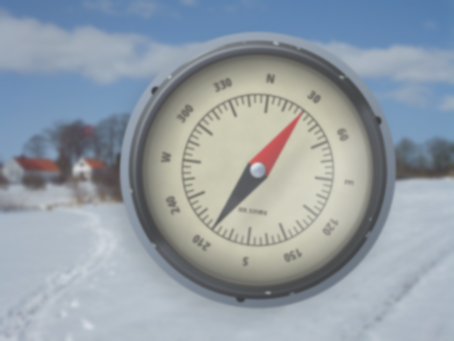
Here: 30 (°)
